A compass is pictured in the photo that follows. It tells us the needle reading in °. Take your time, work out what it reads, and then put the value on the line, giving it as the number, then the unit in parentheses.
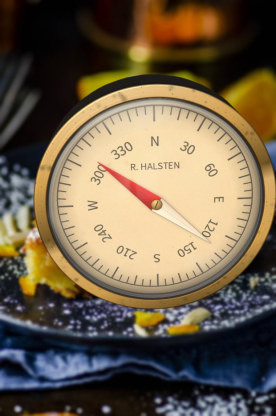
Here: 310 (°)
